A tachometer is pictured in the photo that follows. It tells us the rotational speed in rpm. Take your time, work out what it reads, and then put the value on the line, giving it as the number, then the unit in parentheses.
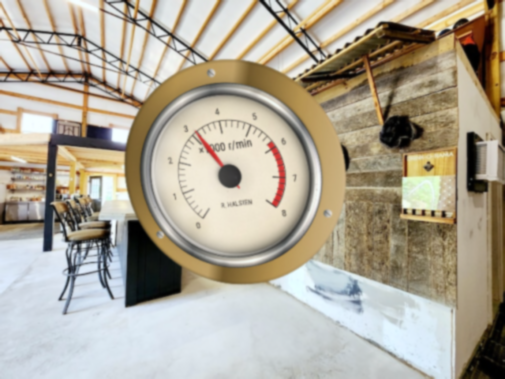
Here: 3200 (rpm)
